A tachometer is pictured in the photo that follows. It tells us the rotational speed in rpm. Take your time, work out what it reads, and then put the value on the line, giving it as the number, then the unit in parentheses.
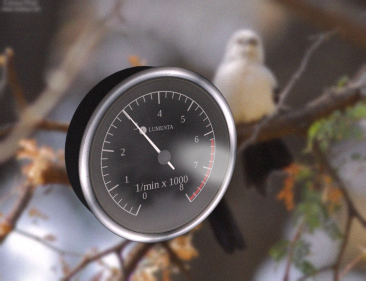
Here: 3000 (rpm)
